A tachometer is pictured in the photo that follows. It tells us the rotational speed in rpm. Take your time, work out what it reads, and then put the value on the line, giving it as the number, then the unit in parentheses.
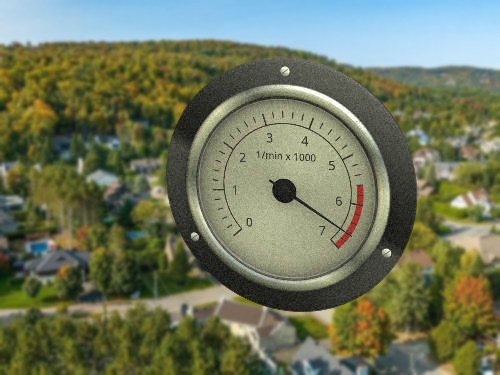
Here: 6600 (rpm)
